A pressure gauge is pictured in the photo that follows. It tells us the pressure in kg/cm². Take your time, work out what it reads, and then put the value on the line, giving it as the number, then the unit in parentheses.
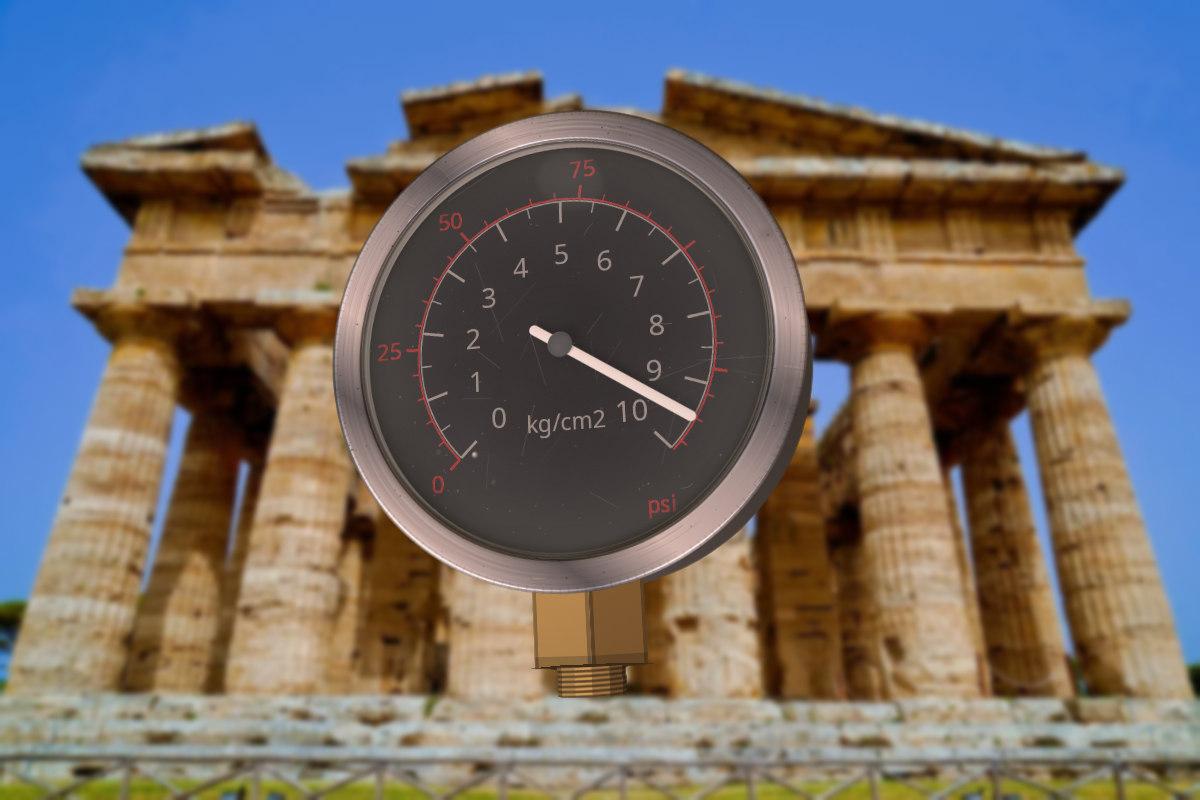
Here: 9.5 (kg/cm²)
